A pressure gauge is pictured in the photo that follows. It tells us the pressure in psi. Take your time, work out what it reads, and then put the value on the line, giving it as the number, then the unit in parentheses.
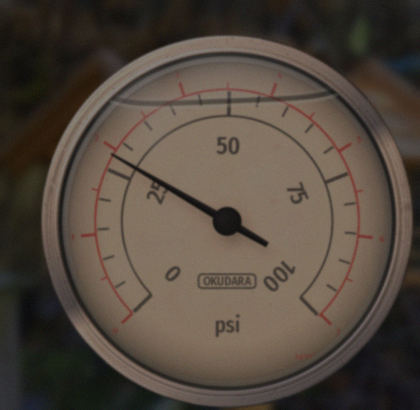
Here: 27.5 (psi)
